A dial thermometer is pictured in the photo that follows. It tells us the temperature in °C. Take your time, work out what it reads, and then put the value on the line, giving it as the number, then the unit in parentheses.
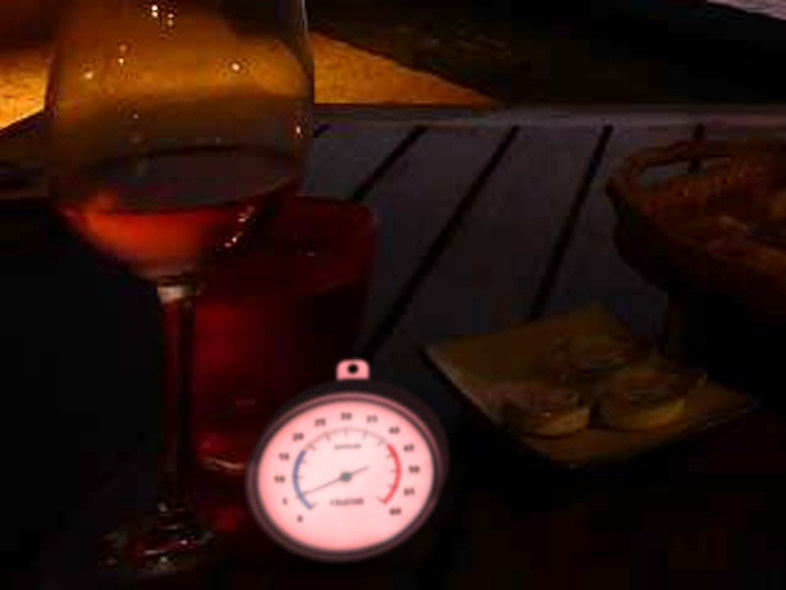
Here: 5 (°C)
